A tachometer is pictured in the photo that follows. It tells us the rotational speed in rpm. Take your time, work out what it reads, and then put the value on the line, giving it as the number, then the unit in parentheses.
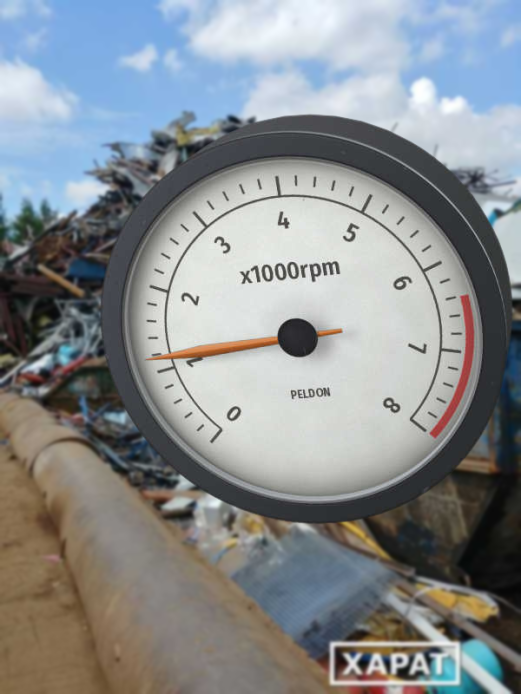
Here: 1200 (rpm)
